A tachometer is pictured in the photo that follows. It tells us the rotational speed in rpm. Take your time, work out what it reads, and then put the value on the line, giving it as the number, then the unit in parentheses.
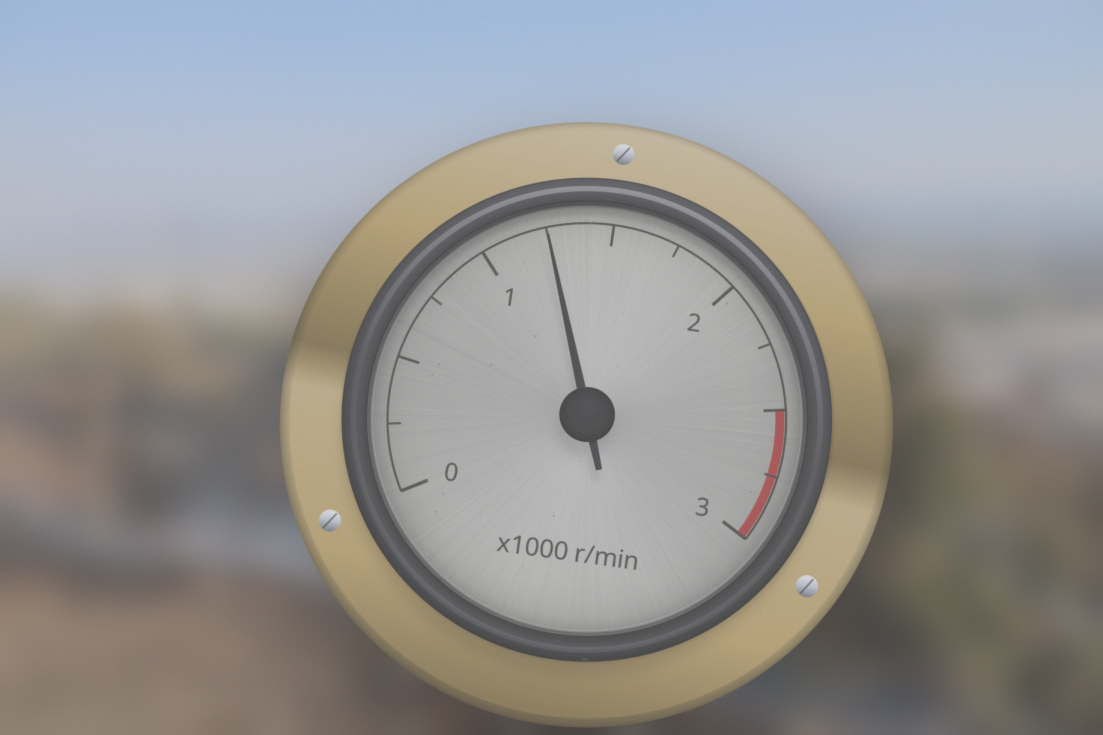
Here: 1250 (rpm)
